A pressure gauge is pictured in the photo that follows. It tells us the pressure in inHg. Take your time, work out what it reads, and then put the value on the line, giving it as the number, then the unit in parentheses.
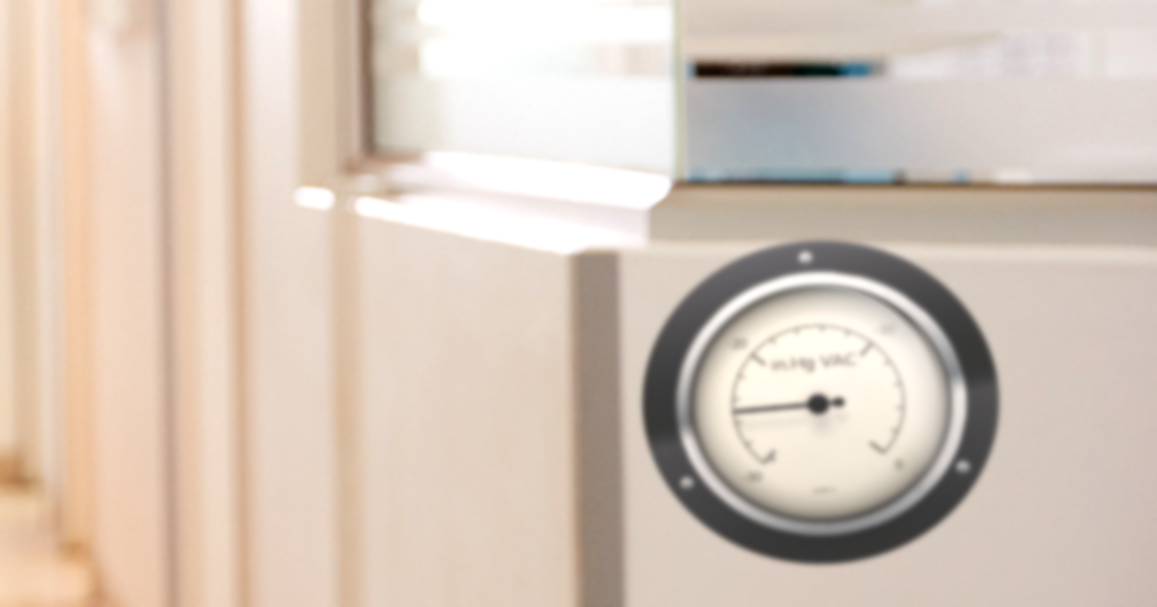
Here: -25 (inHg)
